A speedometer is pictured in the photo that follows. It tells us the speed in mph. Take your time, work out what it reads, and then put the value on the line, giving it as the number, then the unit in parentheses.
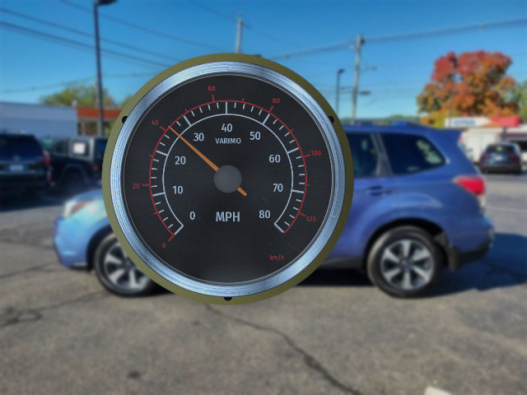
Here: 26 (mph)
